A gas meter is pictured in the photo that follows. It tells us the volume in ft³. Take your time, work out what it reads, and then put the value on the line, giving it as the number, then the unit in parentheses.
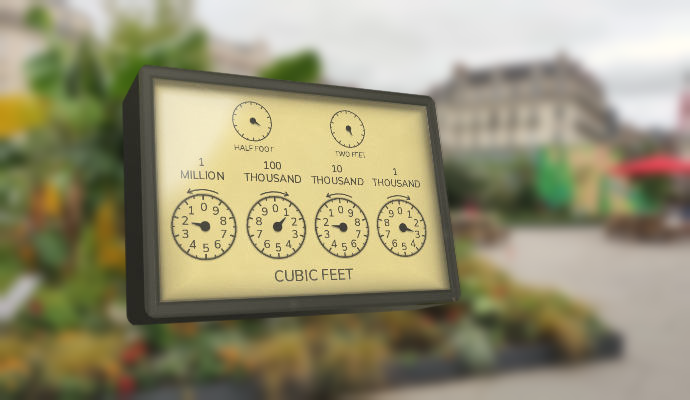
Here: 212300 (ft³)
